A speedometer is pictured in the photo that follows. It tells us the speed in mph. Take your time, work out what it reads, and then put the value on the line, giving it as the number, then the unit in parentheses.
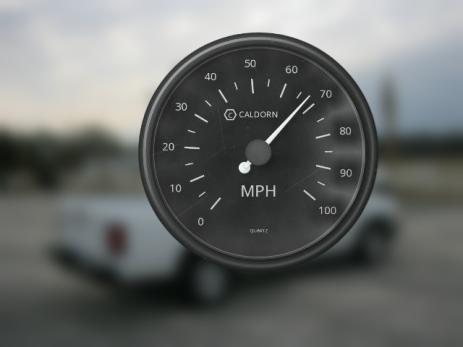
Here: 67.5 (mph)
